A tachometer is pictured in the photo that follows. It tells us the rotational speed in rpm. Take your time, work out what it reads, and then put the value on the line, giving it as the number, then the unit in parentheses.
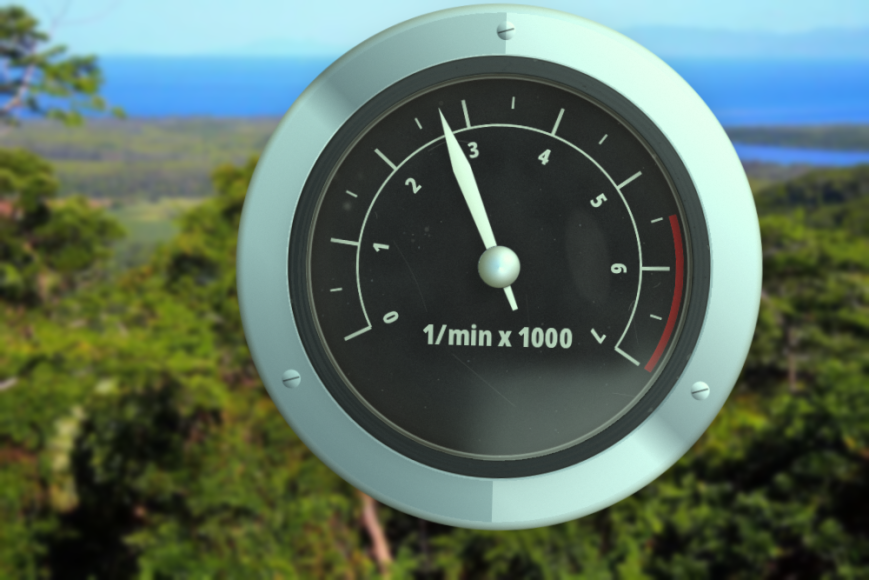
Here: 2750 (rpm)
